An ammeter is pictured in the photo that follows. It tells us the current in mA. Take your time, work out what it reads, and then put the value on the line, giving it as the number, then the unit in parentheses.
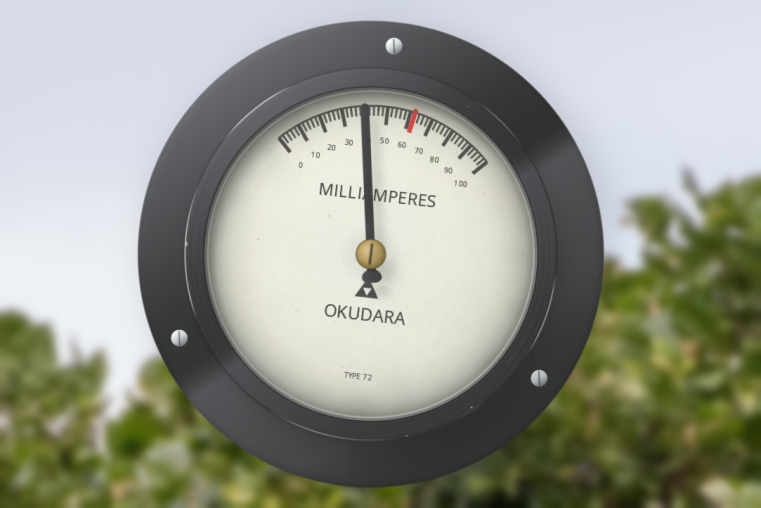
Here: 40 (mA)
